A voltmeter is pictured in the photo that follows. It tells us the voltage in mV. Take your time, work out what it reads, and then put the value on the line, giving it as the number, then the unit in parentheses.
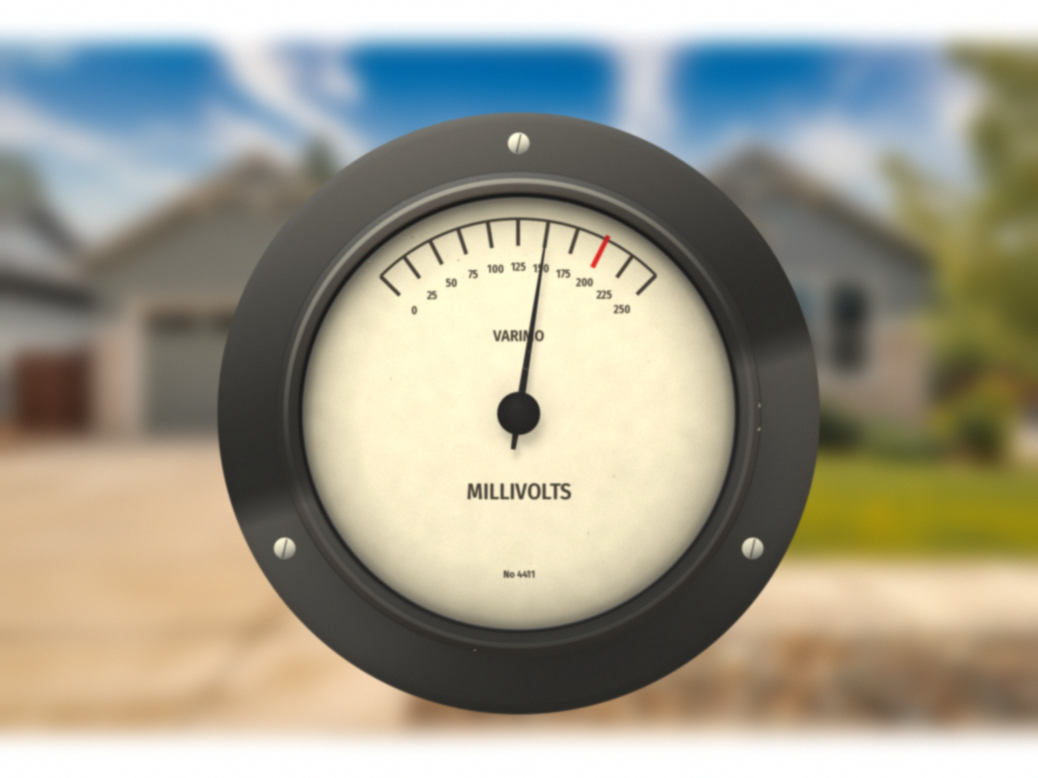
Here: 150 (mV)
